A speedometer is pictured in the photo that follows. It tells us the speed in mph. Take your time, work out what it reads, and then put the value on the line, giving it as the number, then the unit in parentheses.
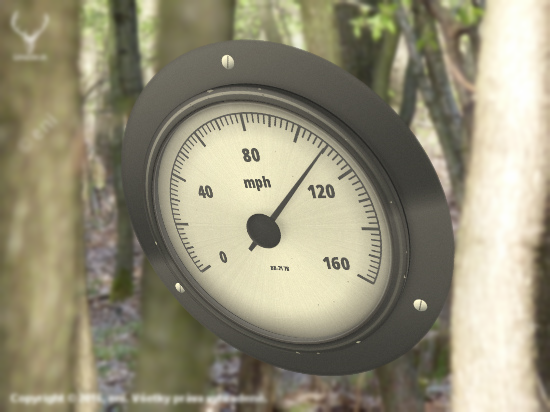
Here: 110 (mph)
